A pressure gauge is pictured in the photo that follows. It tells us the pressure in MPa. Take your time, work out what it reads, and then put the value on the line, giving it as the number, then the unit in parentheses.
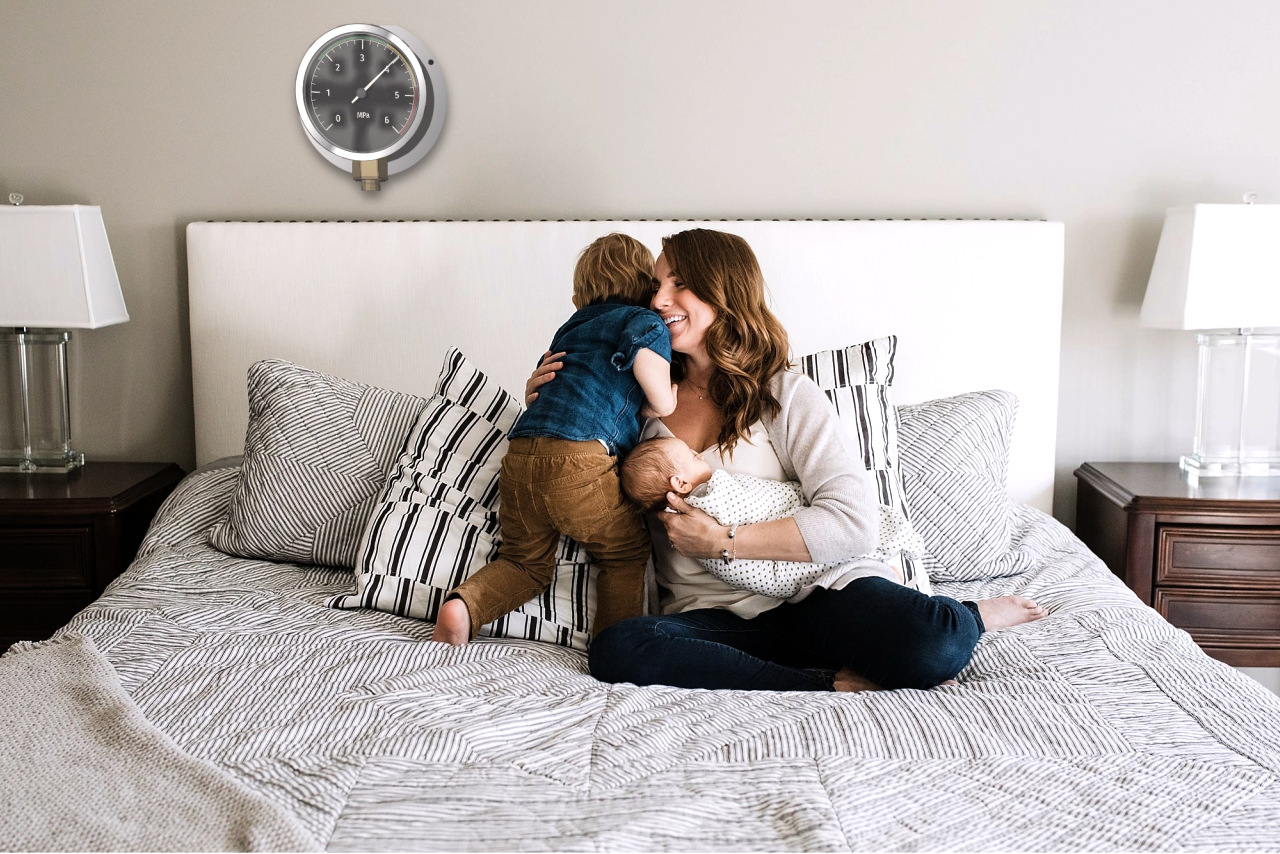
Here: 4 (MPa)
